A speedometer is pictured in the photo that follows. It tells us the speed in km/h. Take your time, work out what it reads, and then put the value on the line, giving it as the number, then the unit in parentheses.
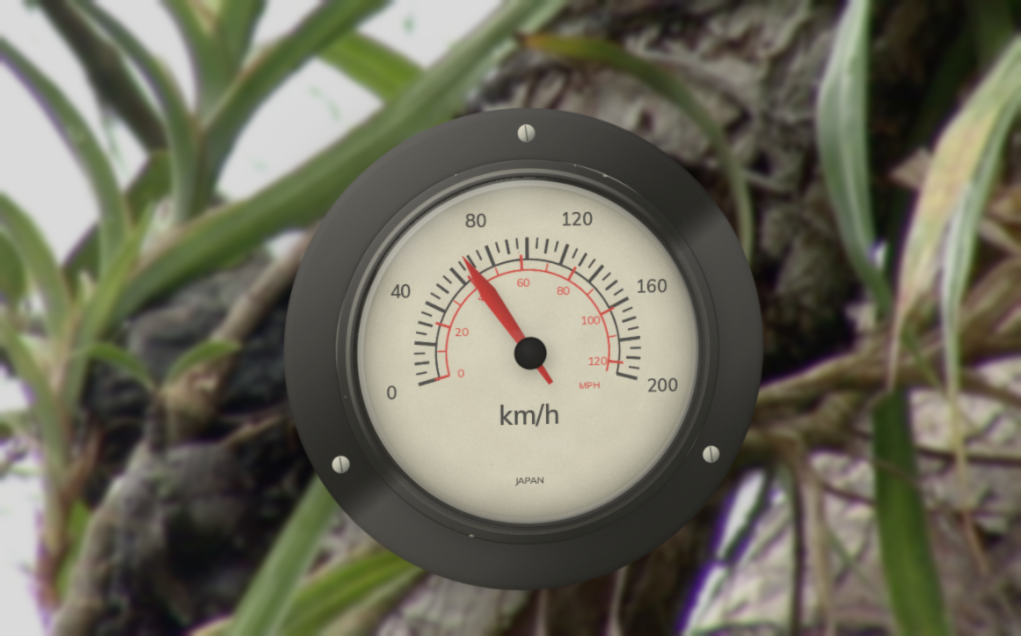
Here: 67.5 (km/h)
